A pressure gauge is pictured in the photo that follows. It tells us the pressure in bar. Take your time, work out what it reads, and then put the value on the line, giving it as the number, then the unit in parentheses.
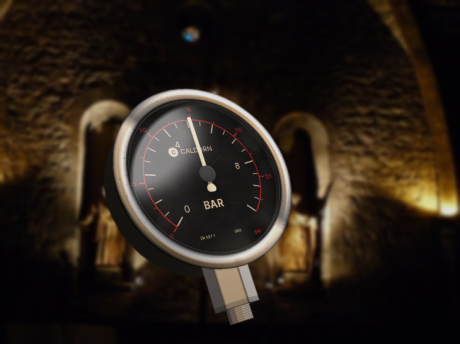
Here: 5 (bar)
